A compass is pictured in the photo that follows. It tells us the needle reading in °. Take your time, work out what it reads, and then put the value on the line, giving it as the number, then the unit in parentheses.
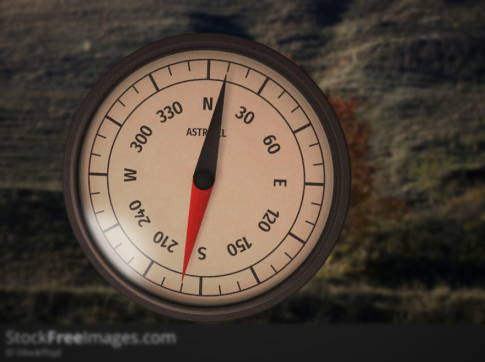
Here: 190 (°)
